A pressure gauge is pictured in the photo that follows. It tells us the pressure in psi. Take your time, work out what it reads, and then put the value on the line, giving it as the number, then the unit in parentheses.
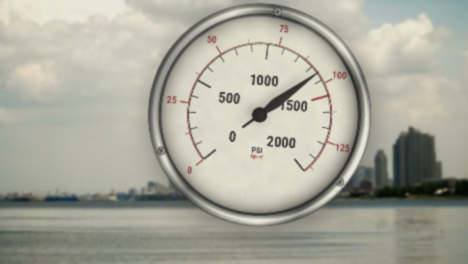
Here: 1350 (psi)
